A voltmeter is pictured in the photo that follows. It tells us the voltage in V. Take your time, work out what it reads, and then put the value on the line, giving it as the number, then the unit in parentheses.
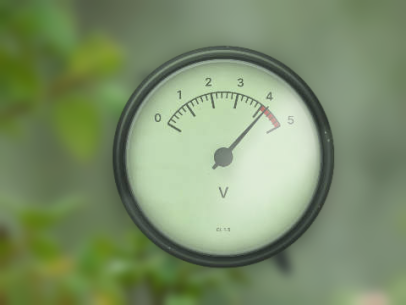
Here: 4.2 (V)
